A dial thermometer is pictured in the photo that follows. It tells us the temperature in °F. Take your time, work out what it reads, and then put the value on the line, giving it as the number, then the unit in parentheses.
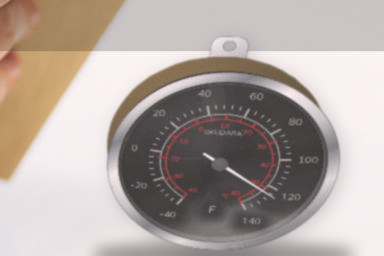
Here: 124 (°F)
